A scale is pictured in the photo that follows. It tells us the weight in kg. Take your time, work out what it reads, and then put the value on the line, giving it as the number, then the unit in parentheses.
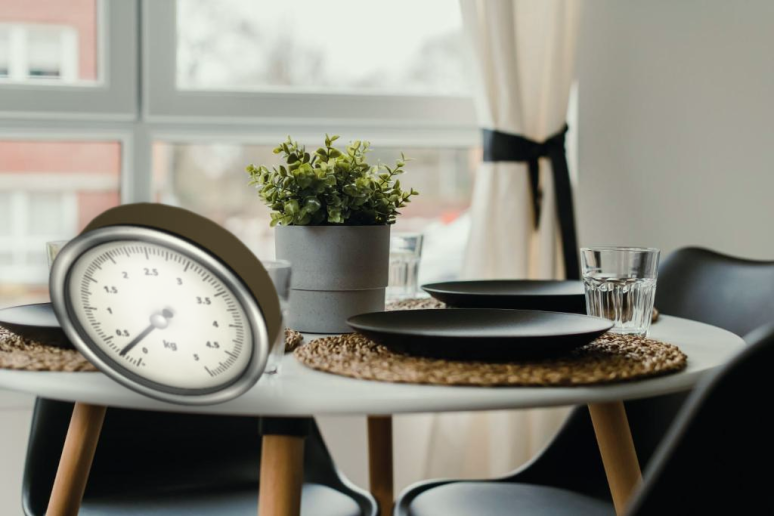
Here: 0.25 (kg)
